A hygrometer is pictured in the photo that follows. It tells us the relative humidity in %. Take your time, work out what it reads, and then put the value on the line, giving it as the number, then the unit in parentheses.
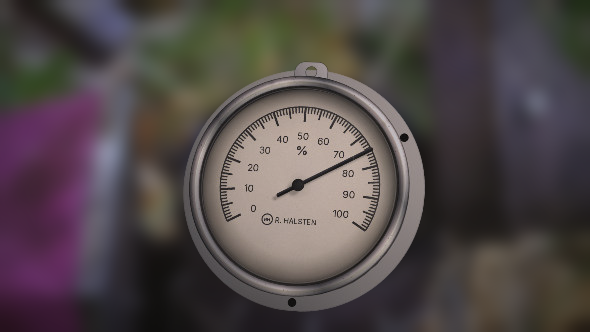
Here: 75 (%)
